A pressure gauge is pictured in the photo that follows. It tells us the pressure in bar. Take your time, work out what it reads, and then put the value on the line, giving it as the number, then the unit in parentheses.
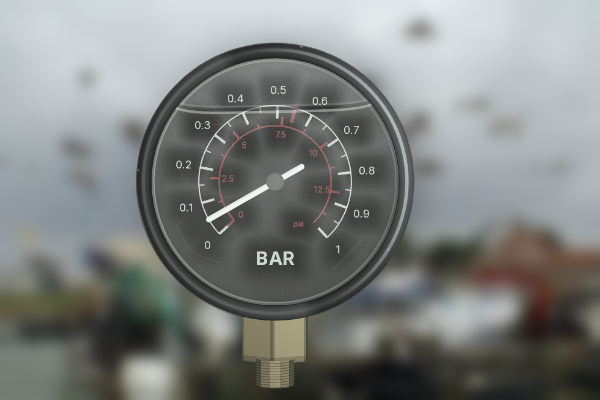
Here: 0.05 (bar)
